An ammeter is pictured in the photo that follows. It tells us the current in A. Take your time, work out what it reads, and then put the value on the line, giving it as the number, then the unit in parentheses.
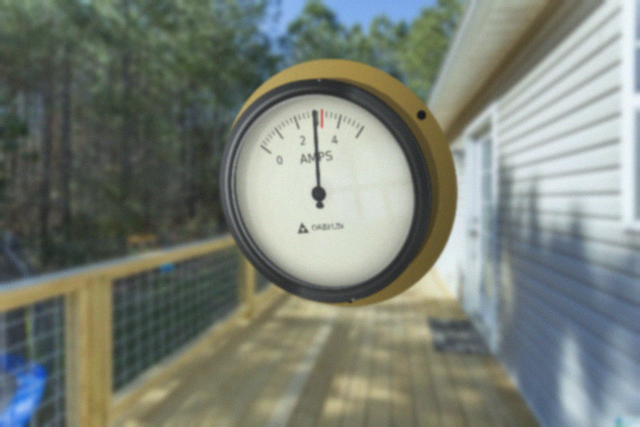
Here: 3 (A)
